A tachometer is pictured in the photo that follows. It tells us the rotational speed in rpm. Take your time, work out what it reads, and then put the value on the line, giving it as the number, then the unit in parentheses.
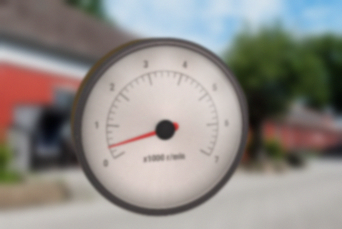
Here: 400 (rpm)
